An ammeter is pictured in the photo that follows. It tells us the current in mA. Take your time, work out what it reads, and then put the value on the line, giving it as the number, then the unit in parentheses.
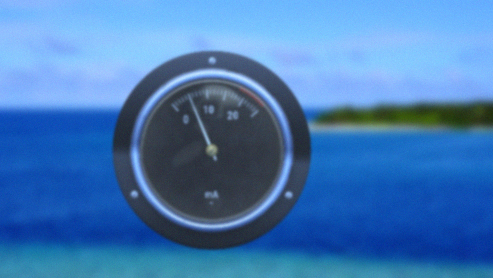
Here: 5 (mA)
